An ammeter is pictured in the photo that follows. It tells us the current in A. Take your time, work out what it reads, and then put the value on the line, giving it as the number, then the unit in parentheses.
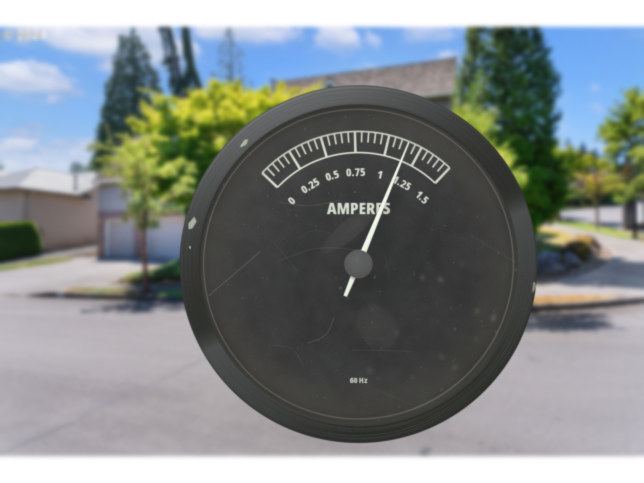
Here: 1.15 (A)
